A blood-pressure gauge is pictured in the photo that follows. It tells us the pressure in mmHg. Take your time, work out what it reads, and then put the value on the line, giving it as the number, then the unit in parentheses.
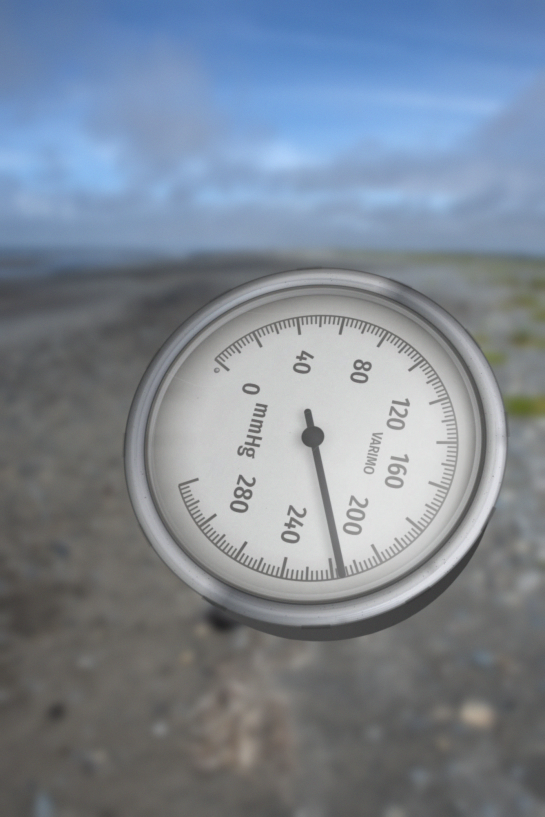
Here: 216 (mmHg)
